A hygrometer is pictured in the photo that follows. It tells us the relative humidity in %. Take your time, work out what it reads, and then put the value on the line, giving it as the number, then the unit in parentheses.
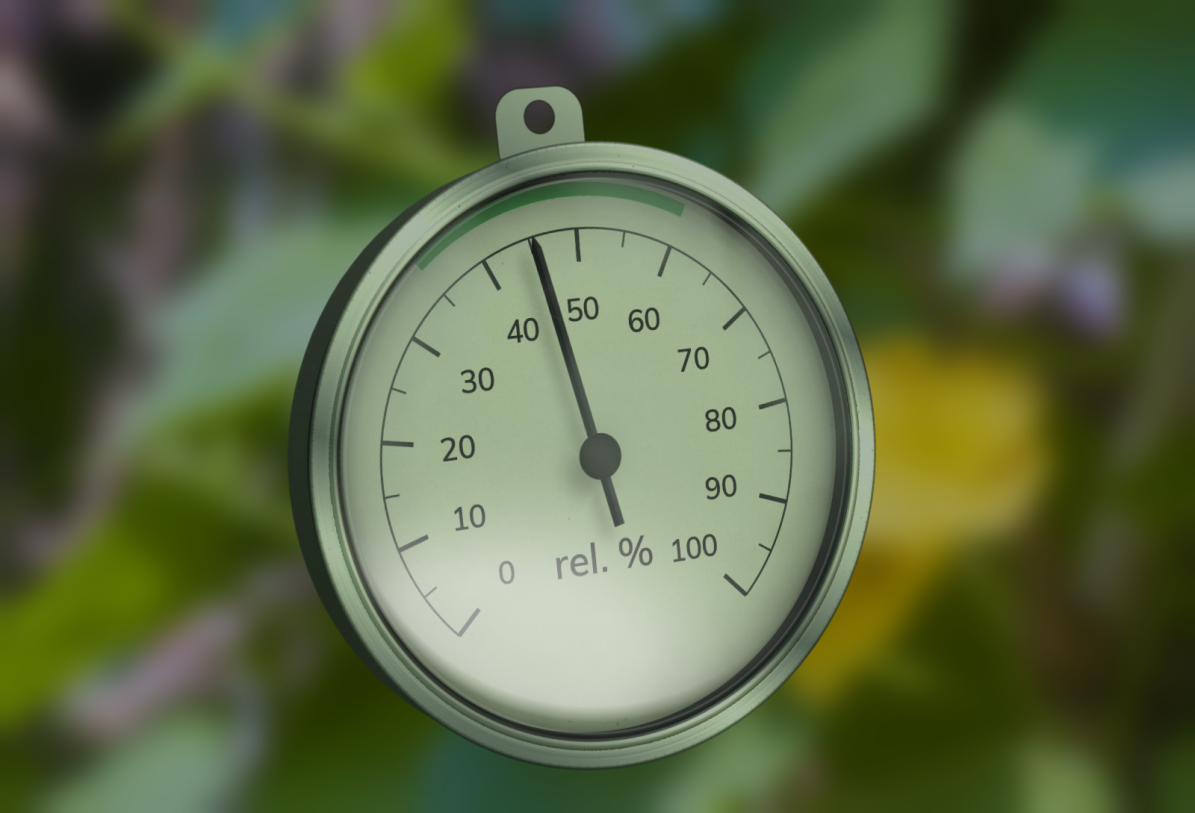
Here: 45 (%)
